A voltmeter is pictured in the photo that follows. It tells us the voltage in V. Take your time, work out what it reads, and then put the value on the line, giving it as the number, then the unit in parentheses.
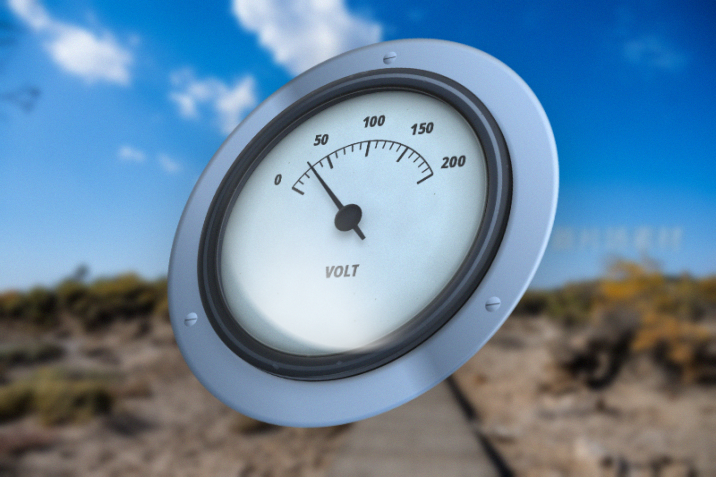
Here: 30 (V)
